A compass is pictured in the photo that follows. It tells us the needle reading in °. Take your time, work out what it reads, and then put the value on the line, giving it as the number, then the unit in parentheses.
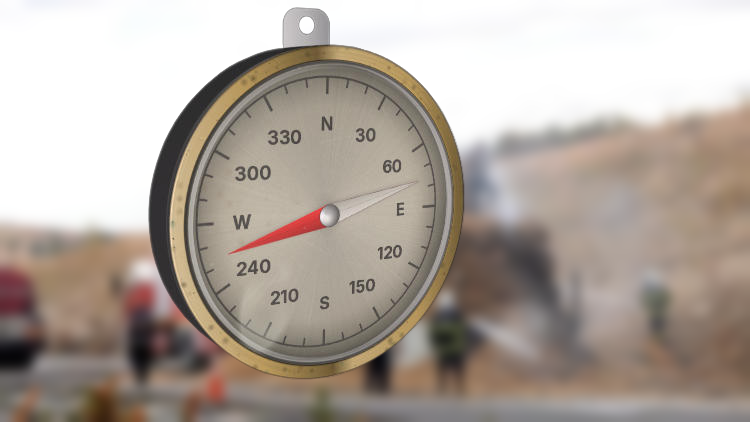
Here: 255 (°)
